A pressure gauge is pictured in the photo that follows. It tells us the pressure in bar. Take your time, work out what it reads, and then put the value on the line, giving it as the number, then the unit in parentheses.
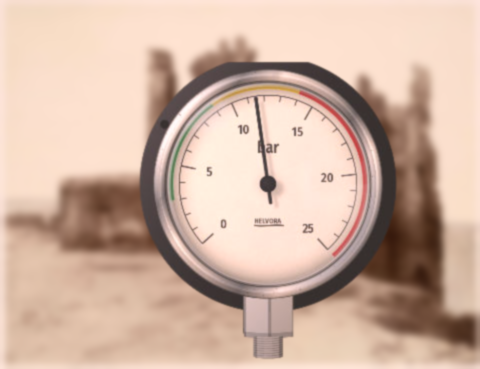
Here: 11.5 (bar)
